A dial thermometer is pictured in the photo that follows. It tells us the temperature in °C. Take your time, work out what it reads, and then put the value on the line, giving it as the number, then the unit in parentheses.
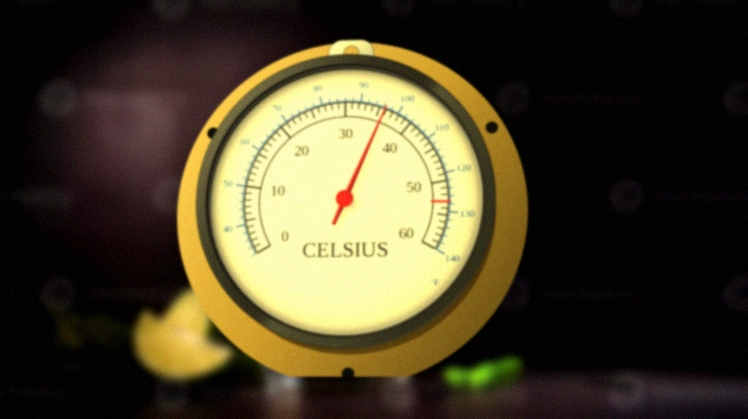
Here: 36 (°C)
